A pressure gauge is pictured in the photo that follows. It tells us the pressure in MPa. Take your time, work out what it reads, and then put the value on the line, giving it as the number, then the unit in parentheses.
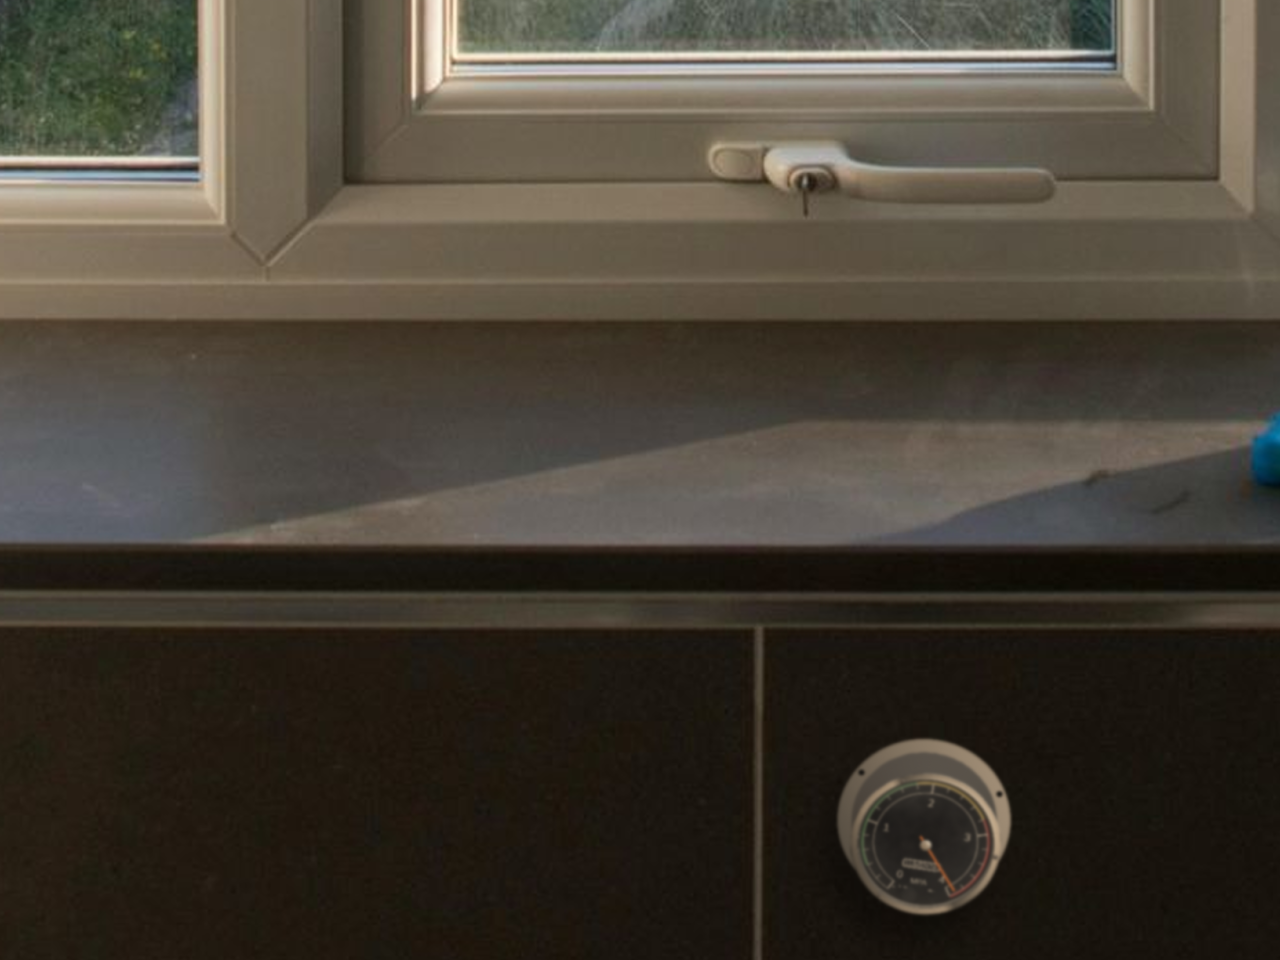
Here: 3.9 (MPa)
